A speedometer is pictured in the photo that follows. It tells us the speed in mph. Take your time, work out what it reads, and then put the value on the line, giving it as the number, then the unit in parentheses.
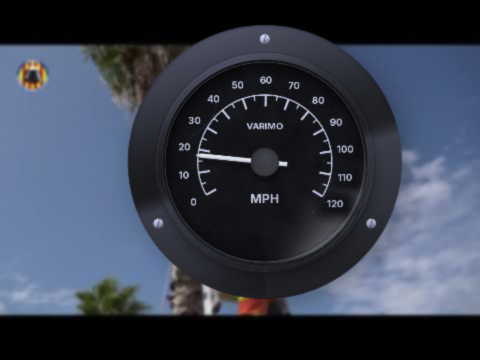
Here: 17.5 (mph)
